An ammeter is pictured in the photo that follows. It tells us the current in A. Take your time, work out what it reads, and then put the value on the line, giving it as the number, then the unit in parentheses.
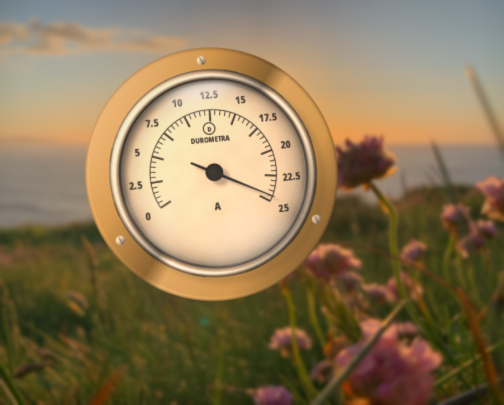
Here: 24.5 (A)
